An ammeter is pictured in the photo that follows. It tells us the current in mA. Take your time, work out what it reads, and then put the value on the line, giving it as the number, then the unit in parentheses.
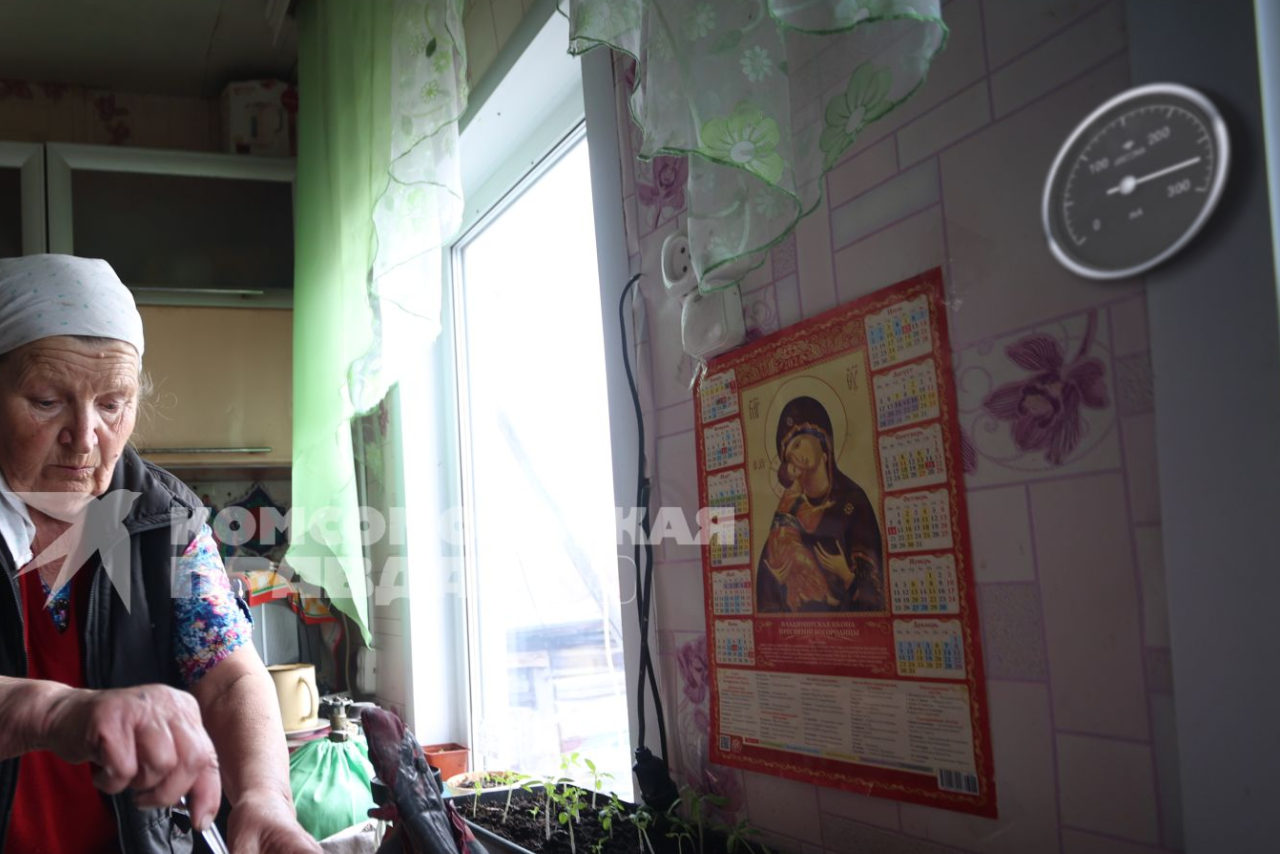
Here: 270 (mA)
